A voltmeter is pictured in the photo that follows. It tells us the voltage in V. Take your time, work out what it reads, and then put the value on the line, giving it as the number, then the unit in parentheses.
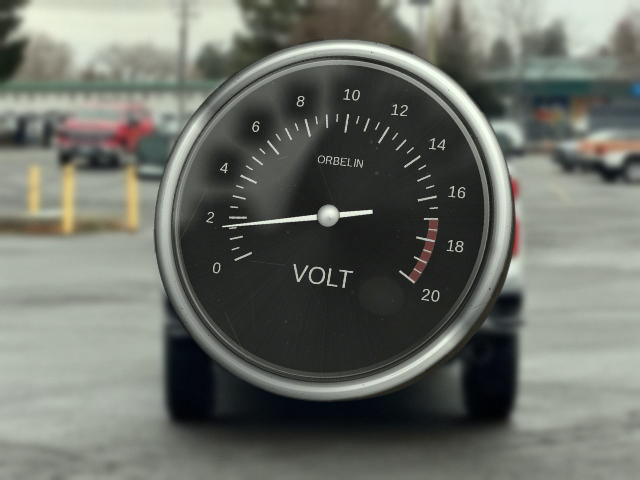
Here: 1.5 (V)
